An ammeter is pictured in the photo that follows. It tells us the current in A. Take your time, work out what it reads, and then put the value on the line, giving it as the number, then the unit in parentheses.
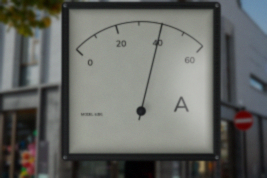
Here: 40 (A)
